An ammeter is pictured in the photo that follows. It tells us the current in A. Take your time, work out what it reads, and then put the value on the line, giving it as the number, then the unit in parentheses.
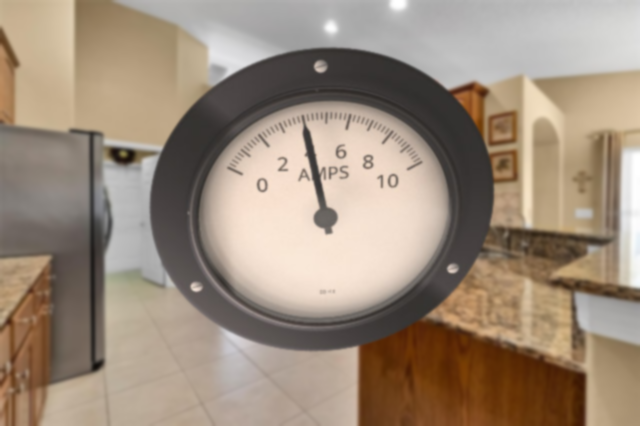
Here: 4 (A)
